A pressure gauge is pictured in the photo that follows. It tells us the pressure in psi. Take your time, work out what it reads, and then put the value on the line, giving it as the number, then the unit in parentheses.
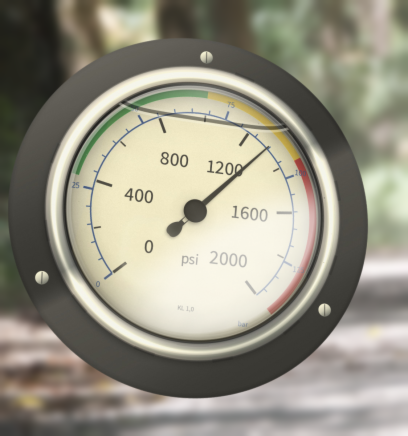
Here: 1300 (psi)
